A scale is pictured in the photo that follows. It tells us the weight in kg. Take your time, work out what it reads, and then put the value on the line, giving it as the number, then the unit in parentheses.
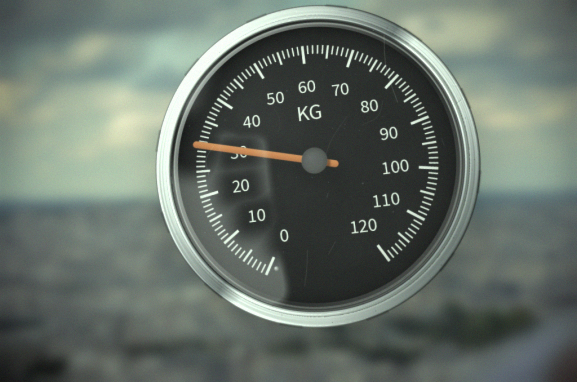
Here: 30 (kg)
